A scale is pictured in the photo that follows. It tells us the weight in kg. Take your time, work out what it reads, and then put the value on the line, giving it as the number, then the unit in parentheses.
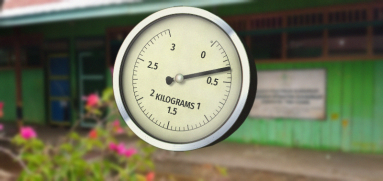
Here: 0.35 (kg)
